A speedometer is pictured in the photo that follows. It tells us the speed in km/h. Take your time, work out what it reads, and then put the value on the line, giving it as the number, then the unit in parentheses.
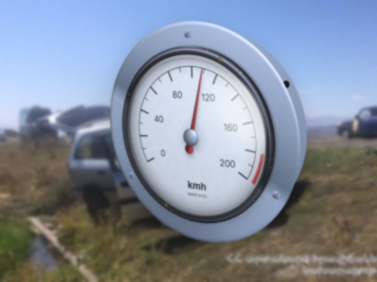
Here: 110 (km/h)
